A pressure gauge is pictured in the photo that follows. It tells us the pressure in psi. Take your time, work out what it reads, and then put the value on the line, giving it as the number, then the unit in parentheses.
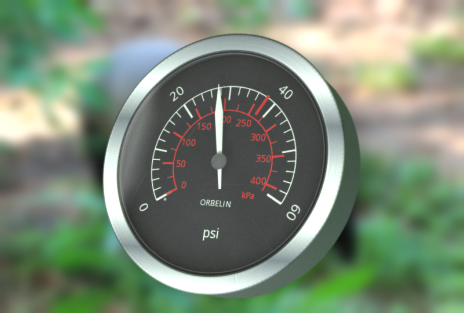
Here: 28 (psi)
